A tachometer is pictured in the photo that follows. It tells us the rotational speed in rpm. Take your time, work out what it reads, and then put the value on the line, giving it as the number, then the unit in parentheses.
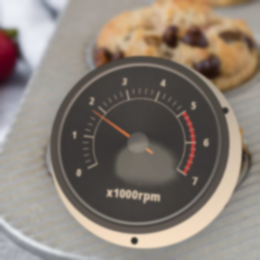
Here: 1800 (rpm)
